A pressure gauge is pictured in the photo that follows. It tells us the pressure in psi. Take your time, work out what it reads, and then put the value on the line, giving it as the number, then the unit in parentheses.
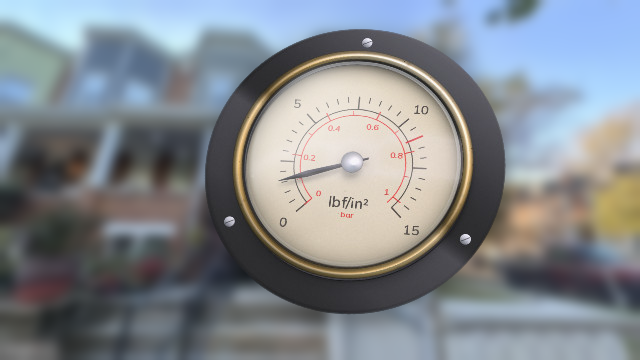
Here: 1.5 (psi)
